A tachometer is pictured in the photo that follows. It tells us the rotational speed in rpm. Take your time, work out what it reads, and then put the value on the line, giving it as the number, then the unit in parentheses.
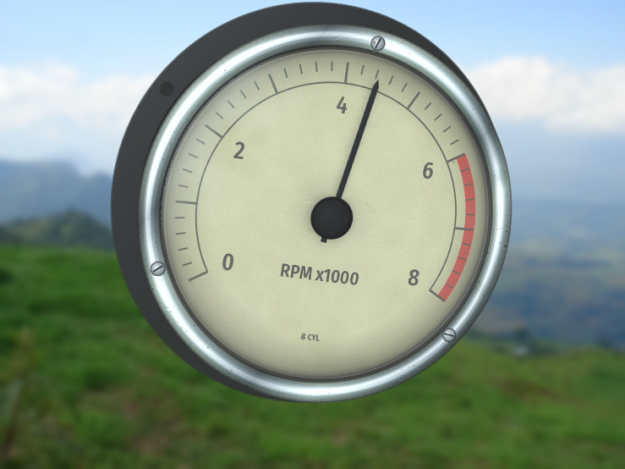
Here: 4400 (rpm)
